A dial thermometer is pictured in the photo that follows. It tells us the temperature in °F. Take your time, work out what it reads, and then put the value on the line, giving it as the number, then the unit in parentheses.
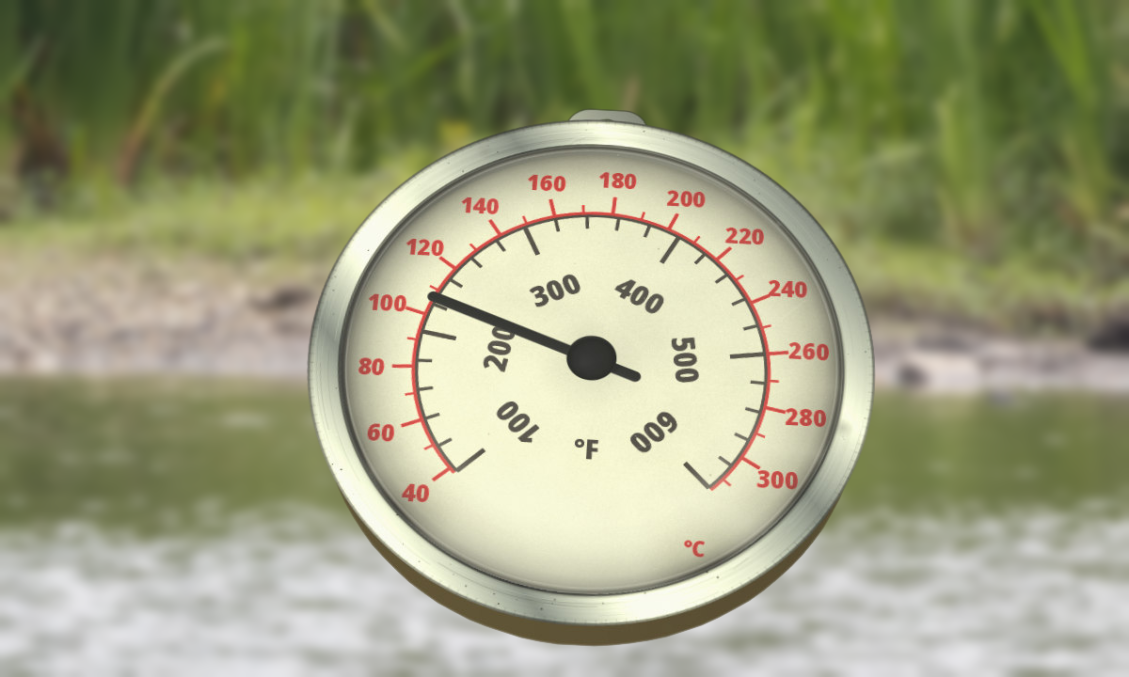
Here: 220 (°F)
